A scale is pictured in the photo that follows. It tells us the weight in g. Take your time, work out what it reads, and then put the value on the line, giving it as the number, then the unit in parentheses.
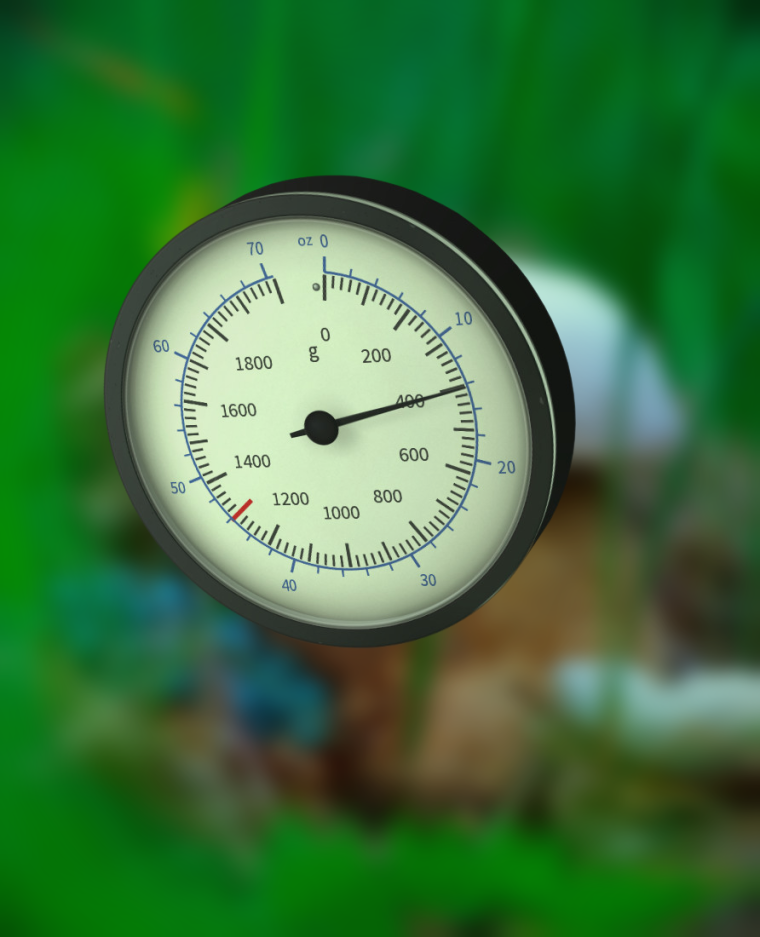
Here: 400 (g)
